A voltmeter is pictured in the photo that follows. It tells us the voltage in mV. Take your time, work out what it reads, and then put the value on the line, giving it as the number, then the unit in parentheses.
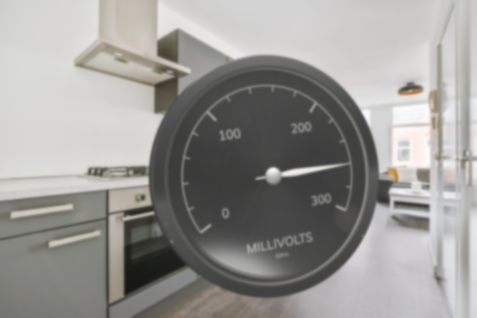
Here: 260 (mV)
